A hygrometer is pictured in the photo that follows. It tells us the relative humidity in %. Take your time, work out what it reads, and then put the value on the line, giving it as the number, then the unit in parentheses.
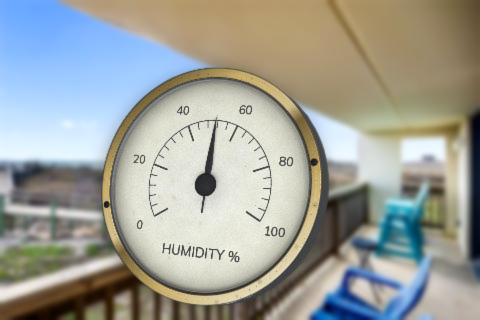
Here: 52 (%)
